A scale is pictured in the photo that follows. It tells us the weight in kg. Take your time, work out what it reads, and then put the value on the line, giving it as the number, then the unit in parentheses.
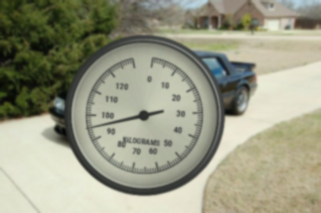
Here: 95 (kg)
